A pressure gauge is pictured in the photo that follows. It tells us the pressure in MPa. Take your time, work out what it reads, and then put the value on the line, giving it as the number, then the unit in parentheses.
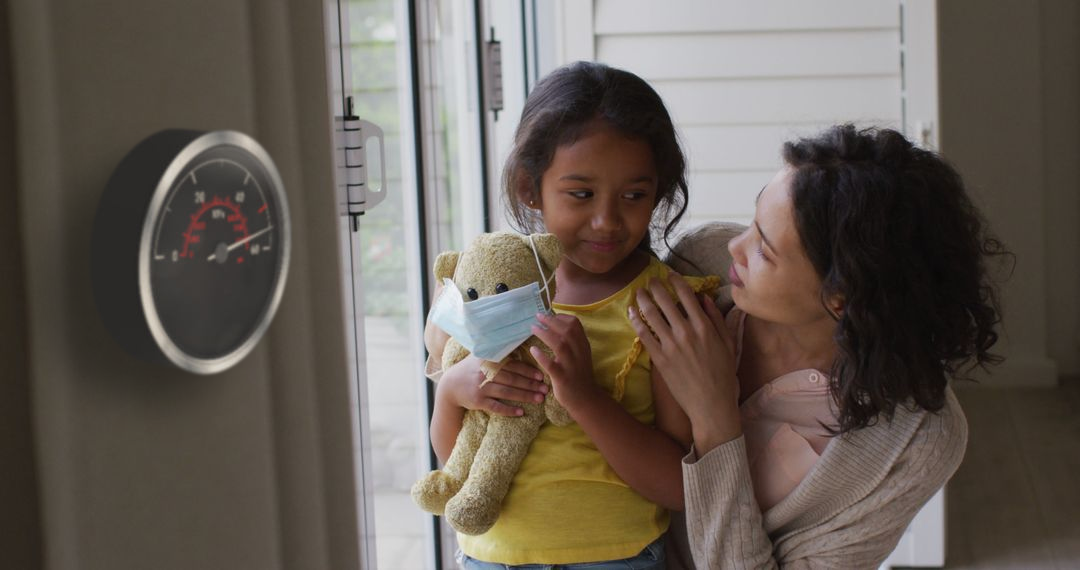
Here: 55 (MPa)
